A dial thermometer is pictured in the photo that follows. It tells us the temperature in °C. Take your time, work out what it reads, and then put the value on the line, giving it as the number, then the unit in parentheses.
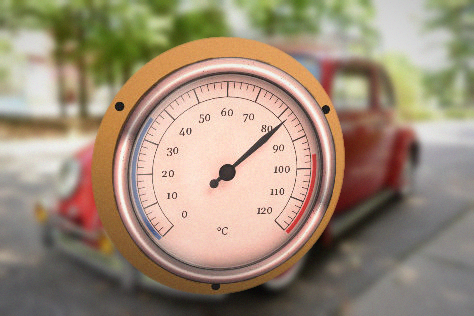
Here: 82 (°C)
